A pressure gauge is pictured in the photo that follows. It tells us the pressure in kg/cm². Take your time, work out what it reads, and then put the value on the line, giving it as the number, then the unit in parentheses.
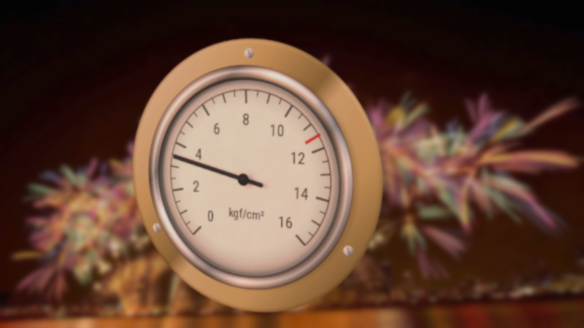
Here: 3.5 (kg/cm²)
